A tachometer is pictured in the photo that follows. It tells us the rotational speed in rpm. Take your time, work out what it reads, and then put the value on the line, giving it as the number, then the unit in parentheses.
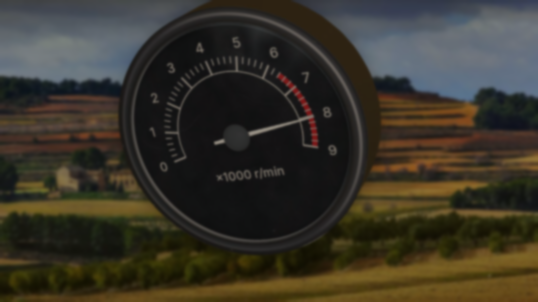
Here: 8000 (rpm)
